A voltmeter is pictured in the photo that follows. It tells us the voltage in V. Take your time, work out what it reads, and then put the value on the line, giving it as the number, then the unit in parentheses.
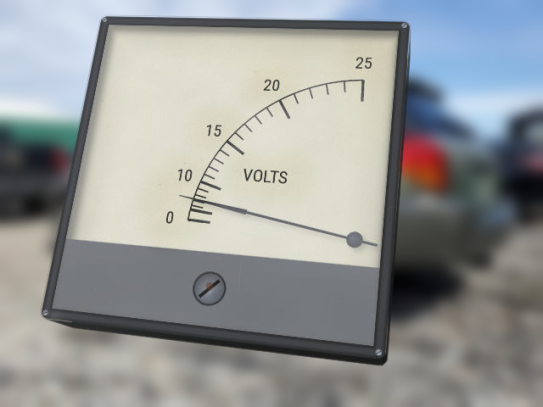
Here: 7 (V)
